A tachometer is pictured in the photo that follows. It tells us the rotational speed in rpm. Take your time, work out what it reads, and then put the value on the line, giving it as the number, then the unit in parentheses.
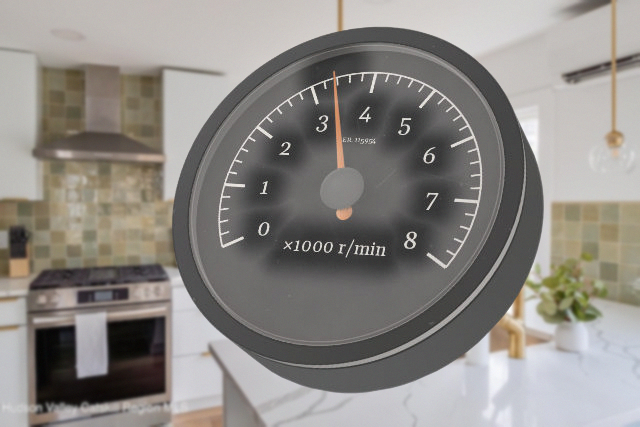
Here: 3400 (rpm)
